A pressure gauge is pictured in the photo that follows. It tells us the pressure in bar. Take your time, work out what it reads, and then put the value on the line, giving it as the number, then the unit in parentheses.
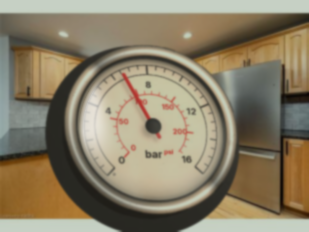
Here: 6.5 (bar)
